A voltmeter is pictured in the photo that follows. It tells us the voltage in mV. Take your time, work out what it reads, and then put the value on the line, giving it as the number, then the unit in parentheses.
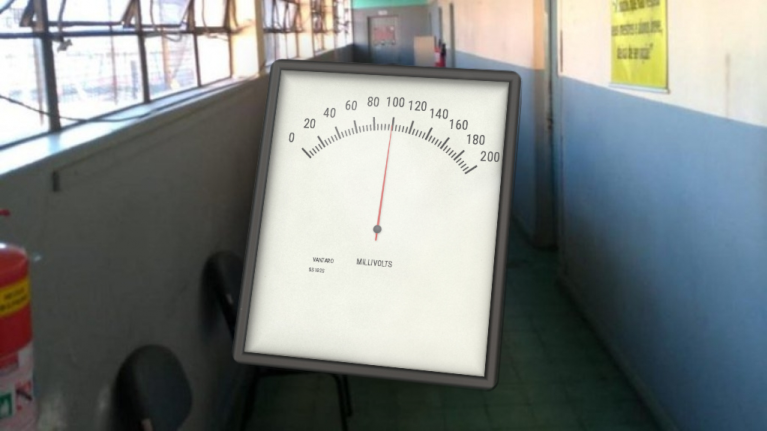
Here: 100 (mV)
